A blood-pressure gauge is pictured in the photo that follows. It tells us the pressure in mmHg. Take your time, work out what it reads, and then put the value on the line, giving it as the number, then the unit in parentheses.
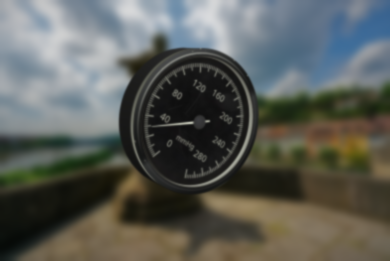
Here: 30 (mmHg)
